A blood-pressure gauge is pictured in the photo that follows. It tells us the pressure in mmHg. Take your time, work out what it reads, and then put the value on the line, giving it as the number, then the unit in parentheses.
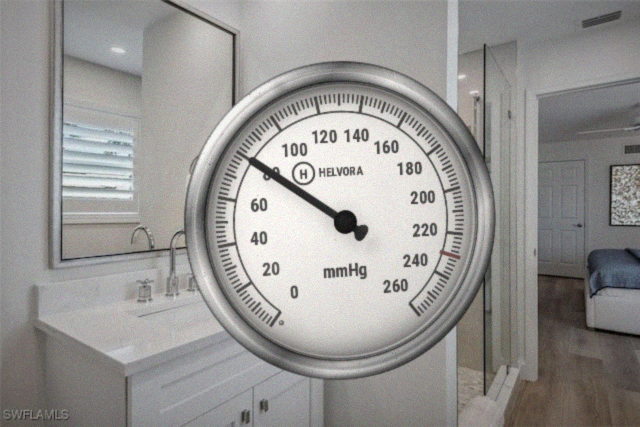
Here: 80 (mmHg)
